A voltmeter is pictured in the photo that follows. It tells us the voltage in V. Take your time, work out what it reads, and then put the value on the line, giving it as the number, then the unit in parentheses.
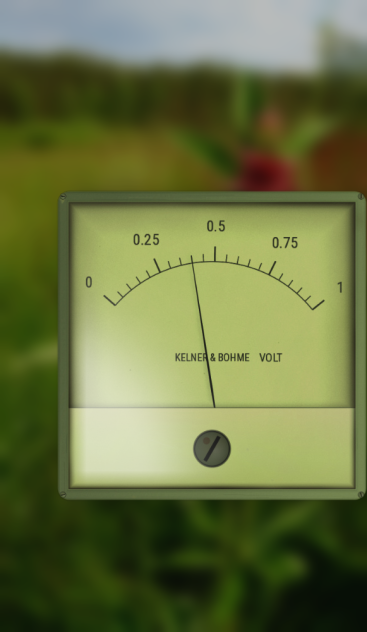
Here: 0.4 (V)
